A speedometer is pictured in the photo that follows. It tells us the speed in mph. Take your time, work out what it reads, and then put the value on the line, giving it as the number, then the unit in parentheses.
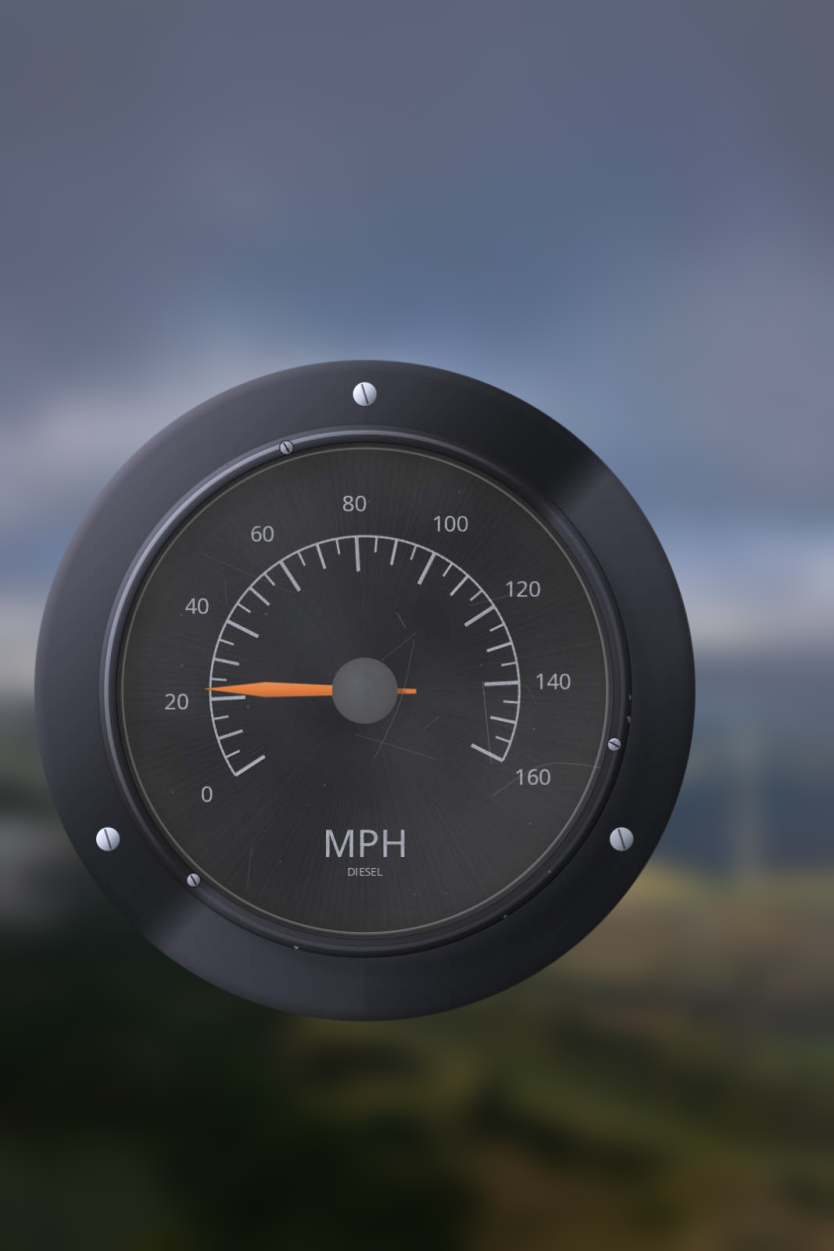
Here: 22.5 (mph)
